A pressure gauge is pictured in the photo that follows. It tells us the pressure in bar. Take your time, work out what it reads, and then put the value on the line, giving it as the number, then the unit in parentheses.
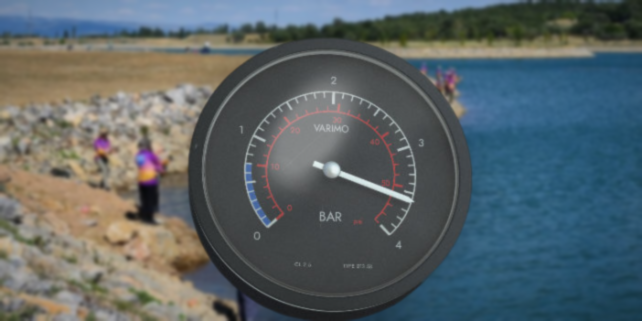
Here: 3.6 (bar)
